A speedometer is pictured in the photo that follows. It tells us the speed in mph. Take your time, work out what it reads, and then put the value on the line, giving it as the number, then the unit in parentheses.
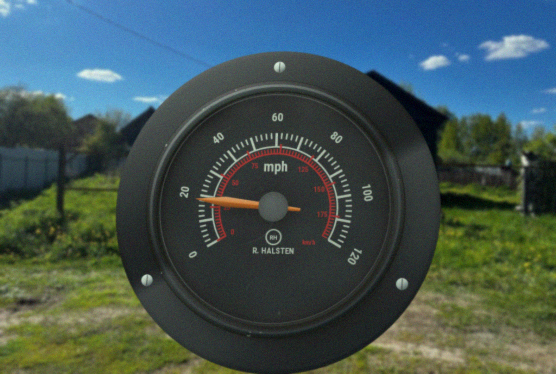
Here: 18 (mph)
